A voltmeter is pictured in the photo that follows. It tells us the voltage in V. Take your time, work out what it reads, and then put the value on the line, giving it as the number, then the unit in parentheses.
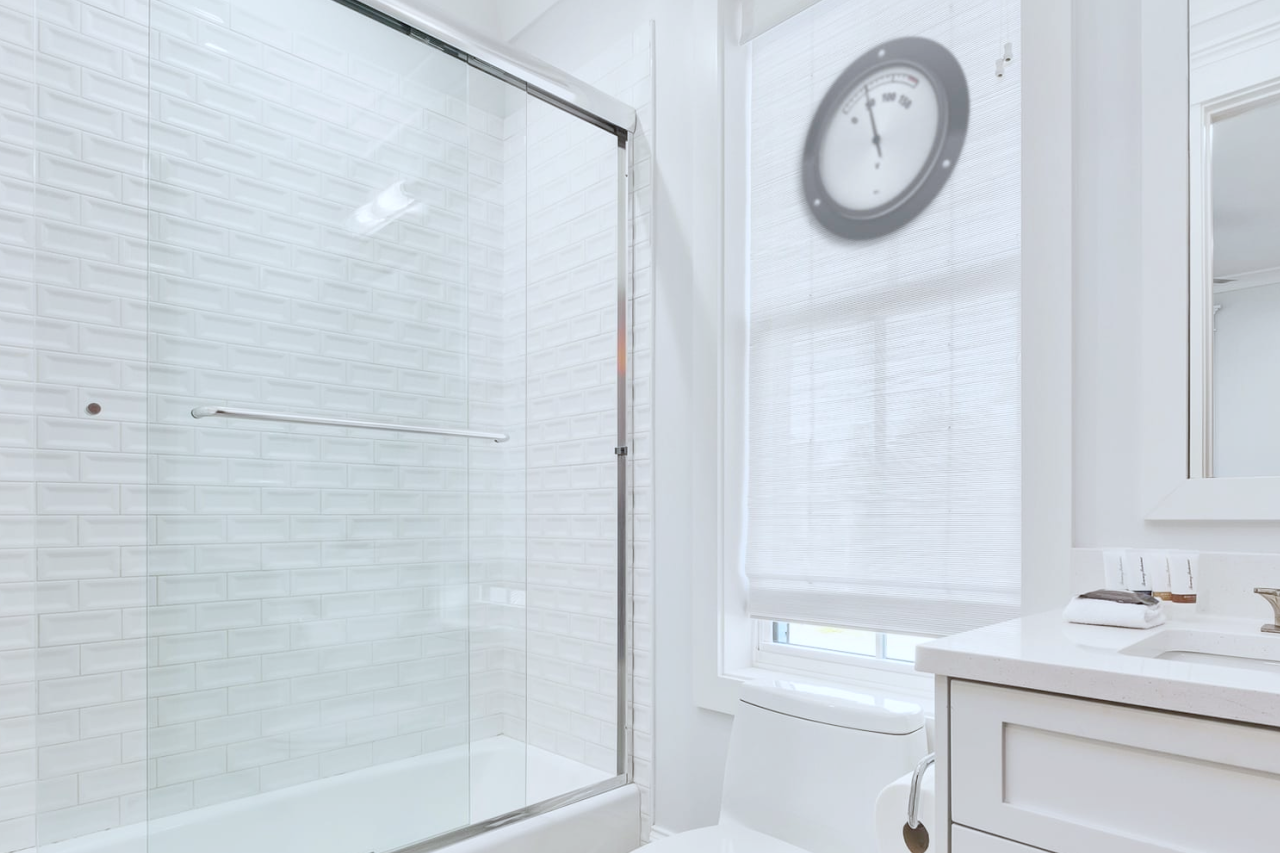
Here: 50 (V)
